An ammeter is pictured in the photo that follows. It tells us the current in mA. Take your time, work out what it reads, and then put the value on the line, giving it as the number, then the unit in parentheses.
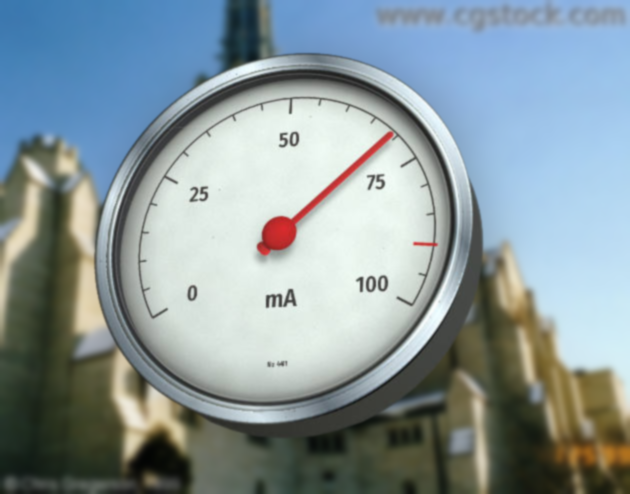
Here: 70 (mA)
